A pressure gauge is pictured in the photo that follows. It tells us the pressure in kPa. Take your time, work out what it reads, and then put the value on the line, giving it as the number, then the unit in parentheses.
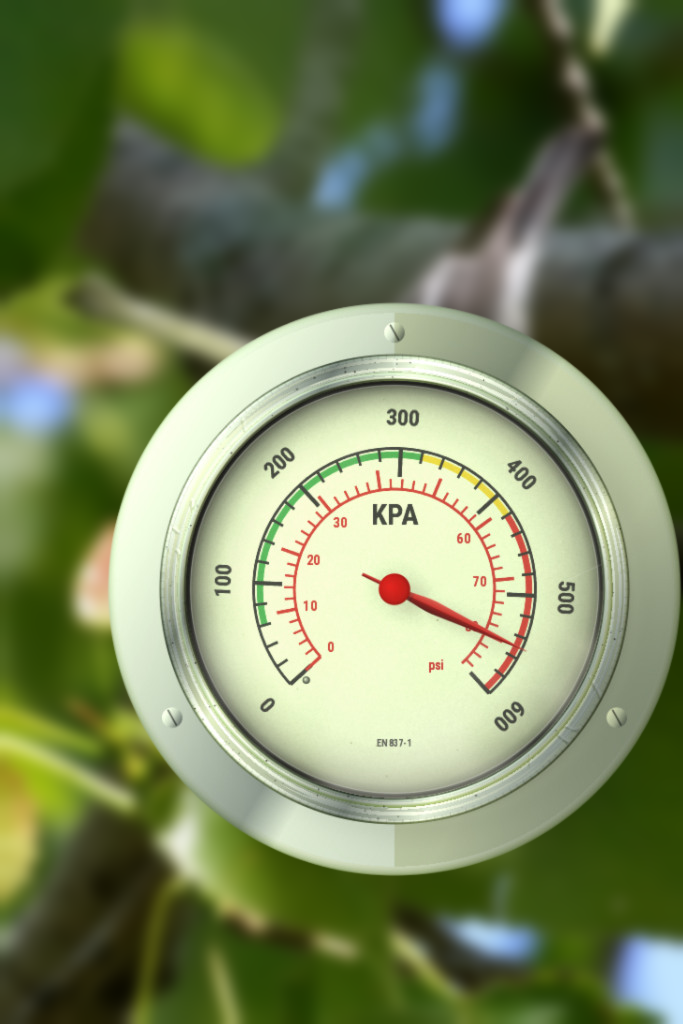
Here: 550 (kPa)
